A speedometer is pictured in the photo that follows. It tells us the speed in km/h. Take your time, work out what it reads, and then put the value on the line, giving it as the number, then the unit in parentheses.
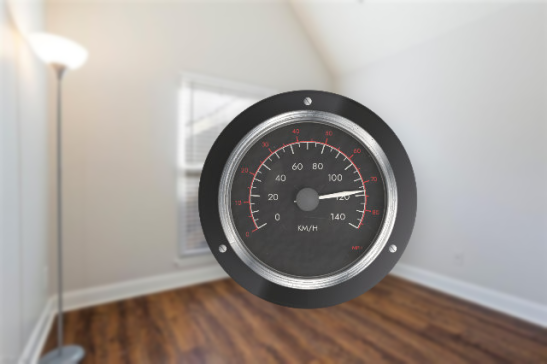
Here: 117.5 (km/h)
